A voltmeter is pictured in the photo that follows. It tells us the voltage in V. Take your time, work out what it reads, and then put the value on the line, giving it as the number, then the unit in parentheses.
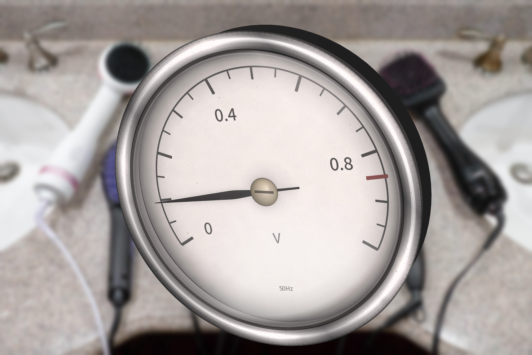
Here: 0.1 (V)
